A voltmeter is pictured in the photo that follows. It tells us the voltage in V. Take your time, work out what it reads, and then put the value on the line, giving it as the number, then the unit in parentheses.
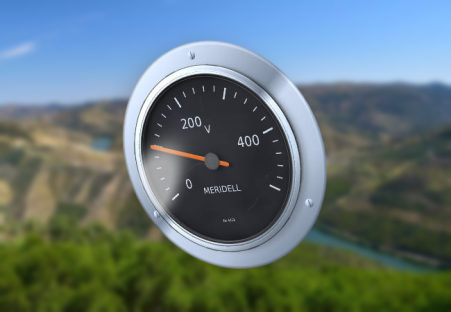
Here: 100 (V)
